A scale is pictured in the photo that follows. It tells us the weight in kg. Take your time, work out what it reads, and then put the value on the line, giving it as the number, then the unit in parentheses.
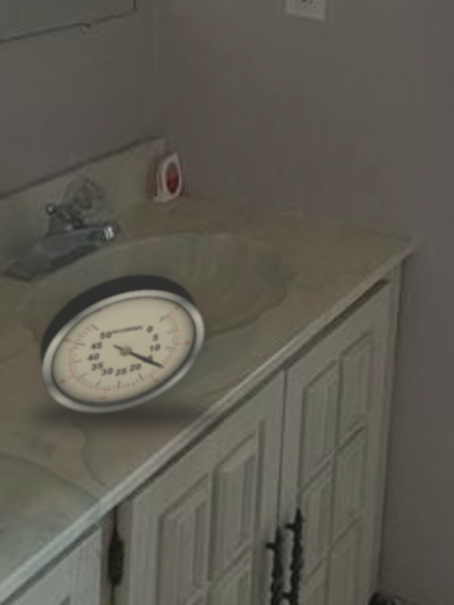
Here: 15 (kg)
